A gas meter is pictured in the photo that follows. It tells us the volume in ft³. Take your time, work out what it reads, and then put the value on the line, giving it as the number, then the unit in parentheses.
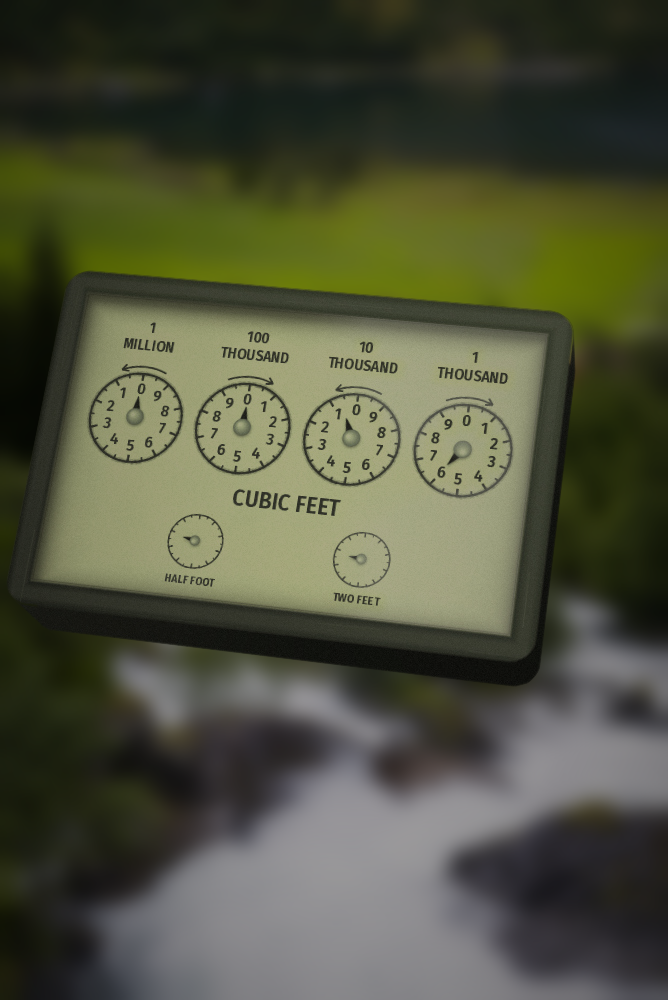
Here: 600 (ft³)
